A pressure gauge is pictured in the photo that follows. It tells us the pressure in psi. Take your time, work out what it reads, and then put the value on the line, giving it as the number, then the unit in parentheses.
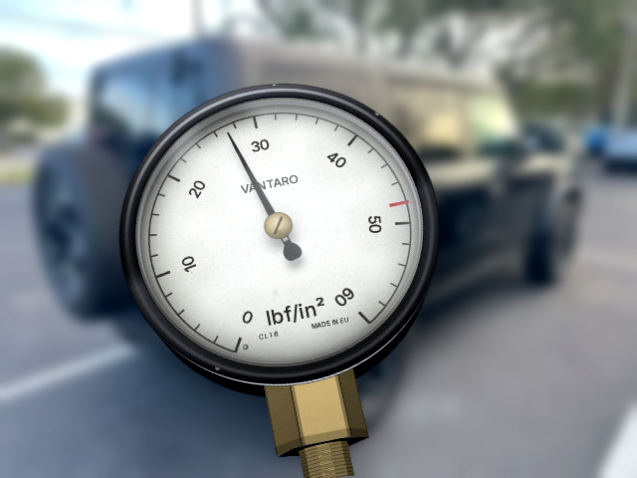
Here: 27 (psi)
